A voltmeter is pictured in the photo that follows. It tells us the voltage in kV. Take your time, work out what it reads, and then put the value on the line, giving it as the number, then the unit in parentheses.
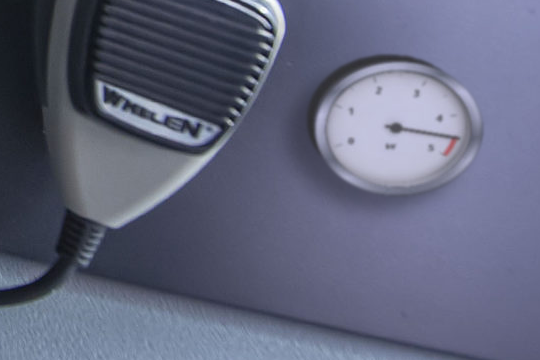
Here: 4.5 (kV)
